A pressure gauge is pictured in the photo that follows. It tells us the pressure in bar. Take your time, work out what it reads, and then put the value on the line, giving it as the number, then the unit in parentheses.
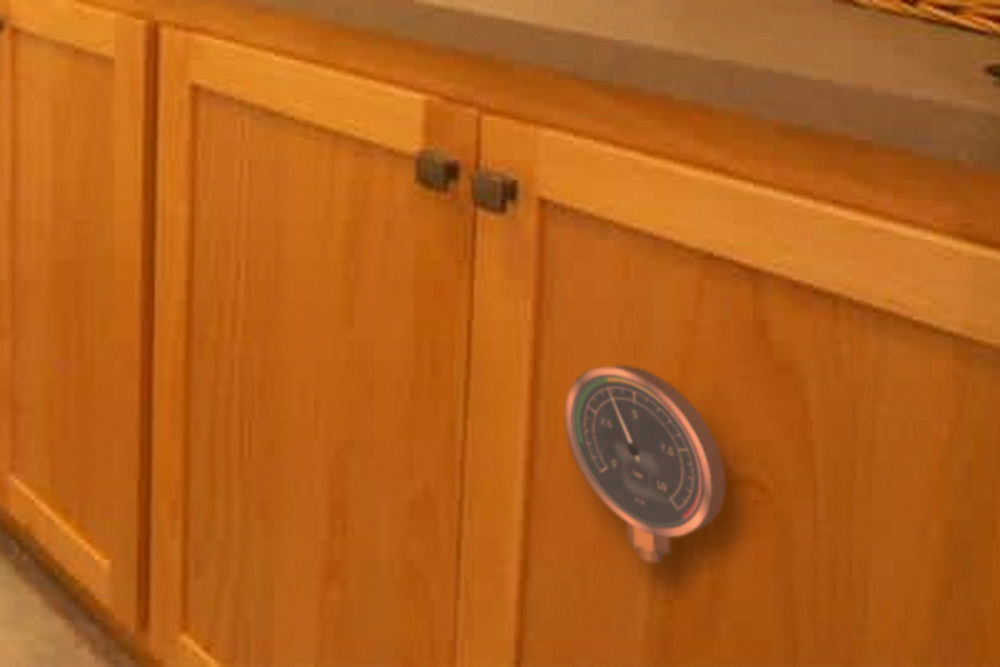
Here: 4 (bar)
